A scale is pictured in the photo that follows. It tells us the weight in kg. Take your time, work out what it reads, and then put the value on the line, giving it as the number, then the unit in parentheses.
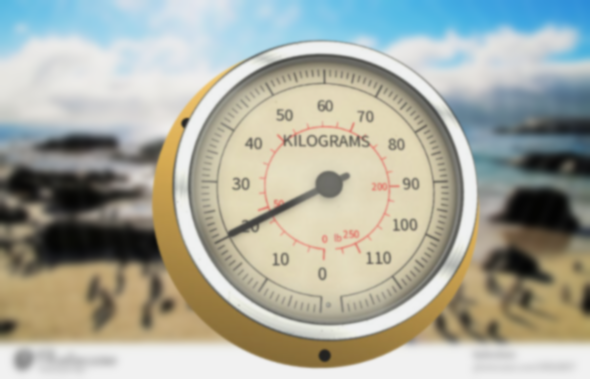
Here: 20 (kg)
